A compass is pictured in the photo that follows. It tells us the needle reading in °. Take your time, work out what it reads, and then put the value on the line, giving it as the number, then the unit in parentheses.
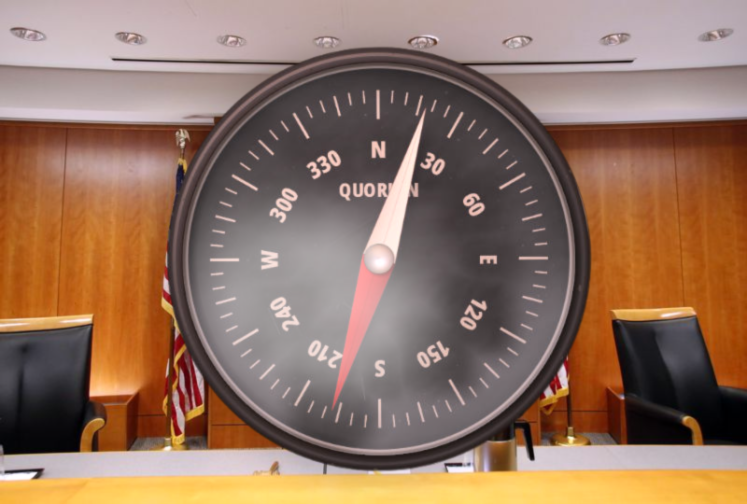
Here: 197.5 (°)
